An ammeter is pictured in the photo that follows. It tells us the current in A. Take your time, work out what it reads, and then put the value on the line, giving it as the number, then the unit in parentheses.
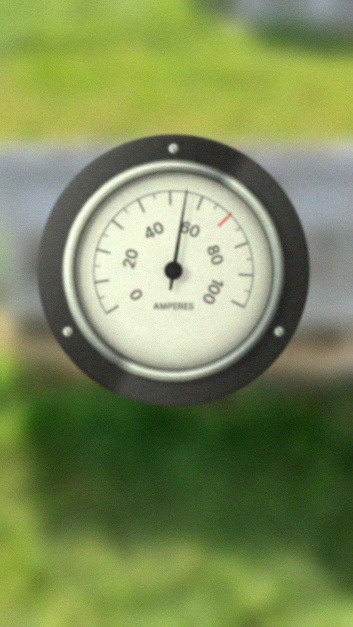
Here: 55 (A)
